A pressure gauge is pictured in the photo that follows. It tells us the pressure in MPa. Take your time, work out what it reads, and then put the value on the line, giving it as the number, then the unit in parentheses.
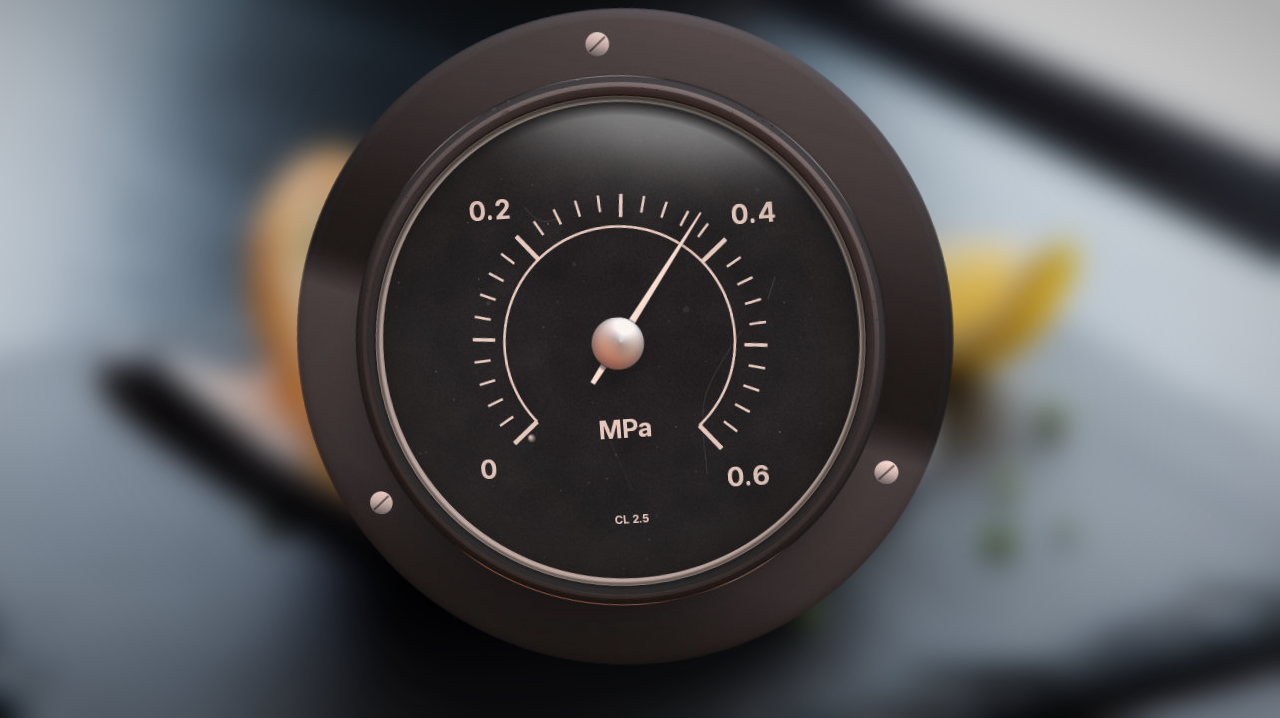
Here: 0.37 (MPa)
